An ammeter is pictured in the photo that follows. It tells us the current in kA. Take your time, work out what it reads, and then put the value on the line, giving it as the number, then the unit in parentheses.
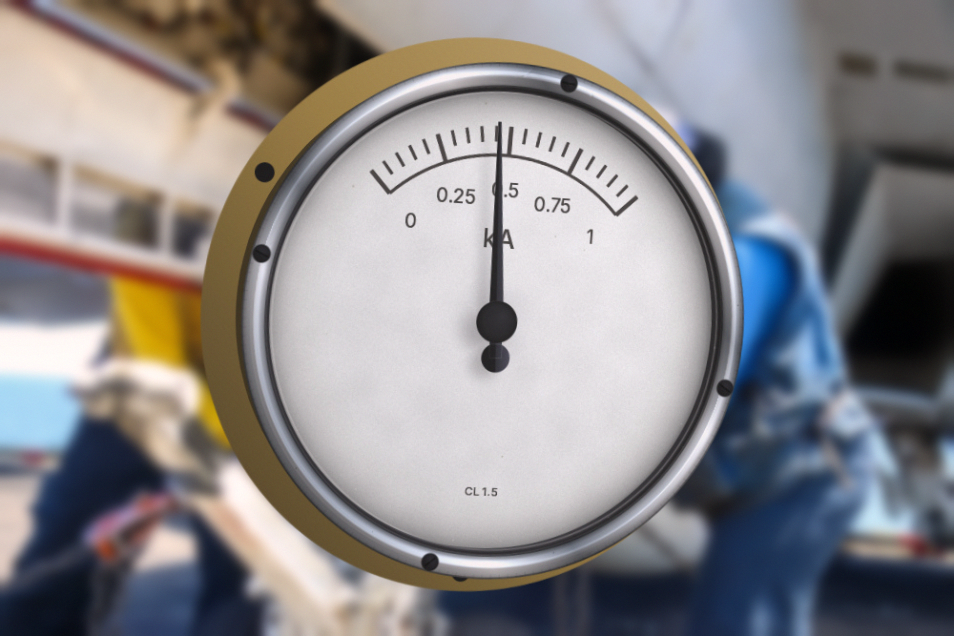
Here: 0.45 (kA)
